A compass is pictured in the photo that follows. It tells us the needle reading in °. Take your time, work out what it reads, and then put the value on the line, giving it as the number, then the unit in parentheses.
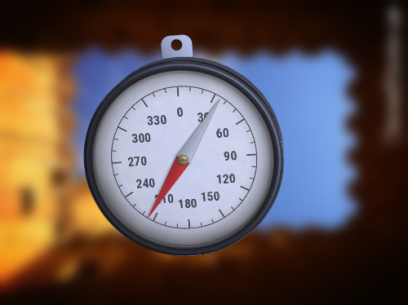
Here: 215 (°)
